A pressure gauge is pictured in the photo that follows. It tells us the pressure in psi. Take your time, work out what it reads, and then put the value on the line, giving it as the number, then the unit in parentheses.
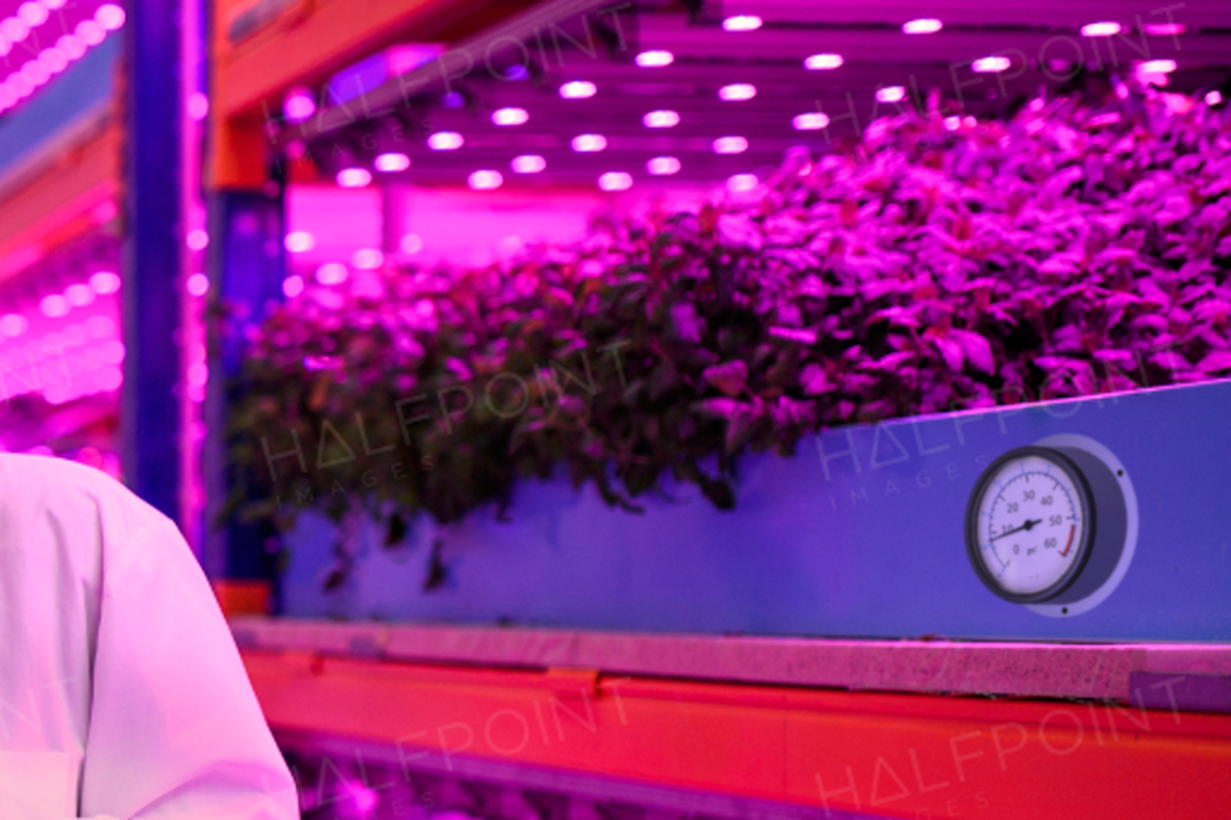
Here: 8 (psi)
